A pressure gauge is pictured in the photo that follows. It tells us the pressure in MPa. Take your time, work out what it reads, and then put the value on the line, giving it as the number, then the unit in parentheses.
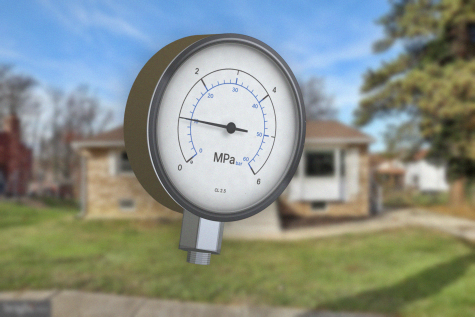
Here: 1 (MPa)
